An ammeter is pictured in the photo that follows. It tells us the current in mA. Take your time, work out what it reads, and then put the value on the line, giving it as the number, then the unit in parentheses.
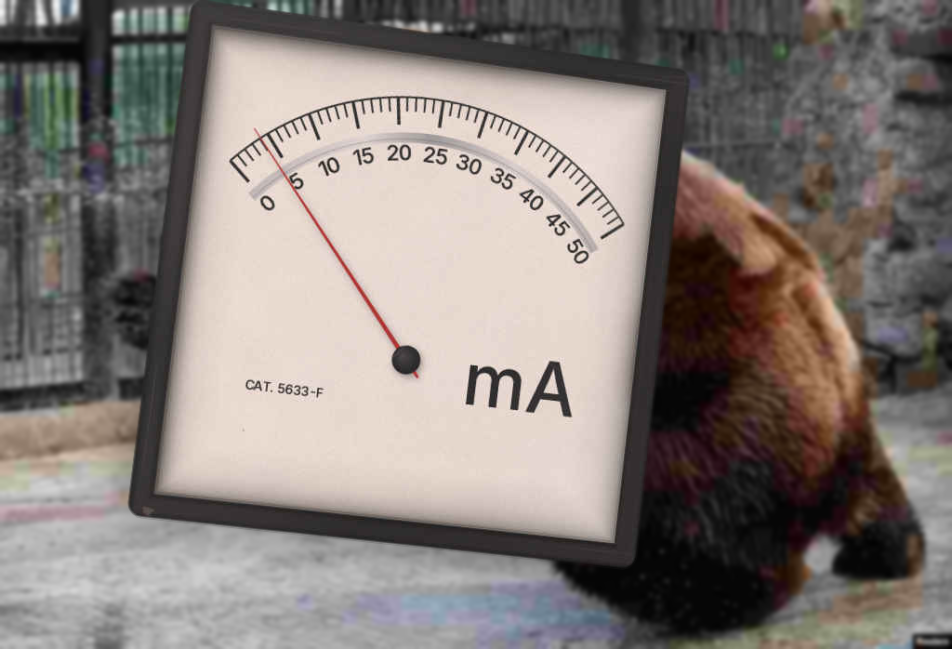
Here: 4 (mA)
